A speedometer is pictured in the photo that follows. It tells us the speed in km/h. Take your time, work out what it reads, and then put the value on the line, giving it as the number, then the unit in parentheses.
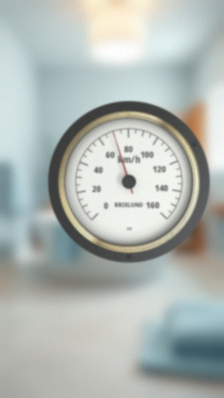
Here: 70 (km/h)
